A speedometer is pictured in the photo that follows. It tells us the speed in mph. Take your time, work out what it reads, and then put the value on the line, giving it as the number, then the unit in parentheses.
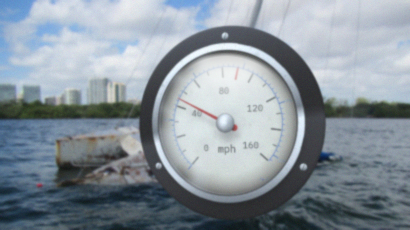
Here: 45 (mph)
